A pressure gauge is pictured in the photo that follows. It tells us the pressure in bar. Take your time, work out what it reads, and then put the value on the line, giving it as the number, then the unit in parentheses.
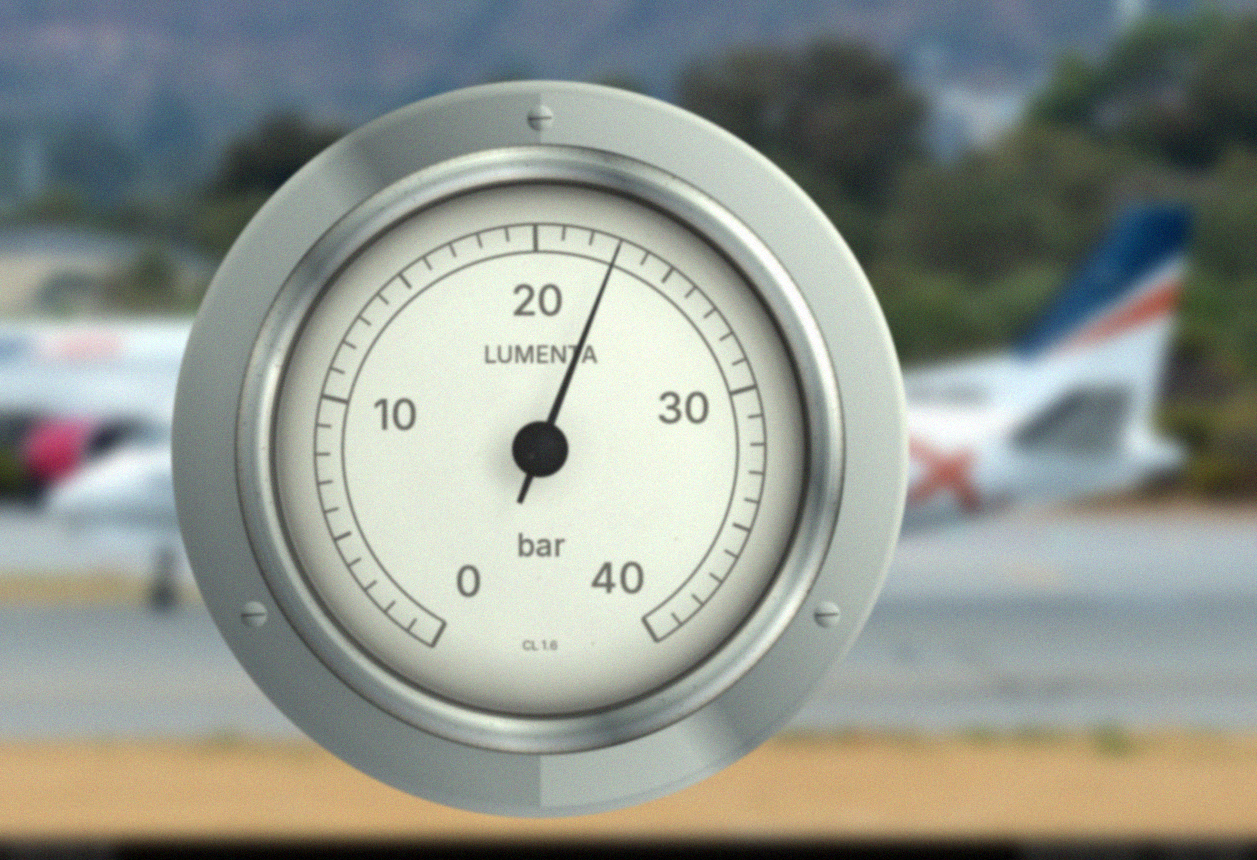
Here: 23 (bar)
